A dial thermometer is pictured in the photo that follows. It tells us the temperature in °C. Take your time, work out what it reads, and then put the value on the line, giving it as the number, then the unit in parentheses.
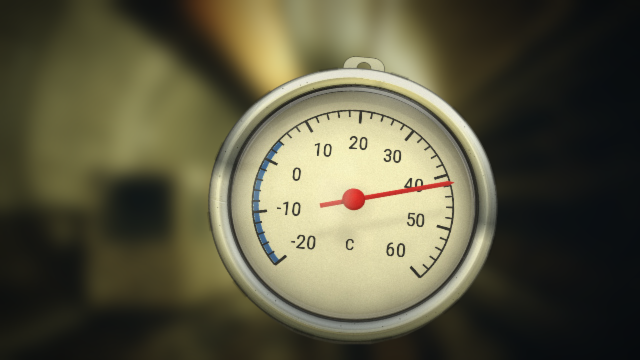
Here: 42 (°C)
